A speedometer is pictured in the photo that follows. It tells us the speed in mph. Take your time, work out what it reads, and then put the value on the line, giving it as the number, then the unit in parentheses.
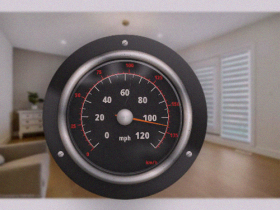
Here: 105 (mph)
